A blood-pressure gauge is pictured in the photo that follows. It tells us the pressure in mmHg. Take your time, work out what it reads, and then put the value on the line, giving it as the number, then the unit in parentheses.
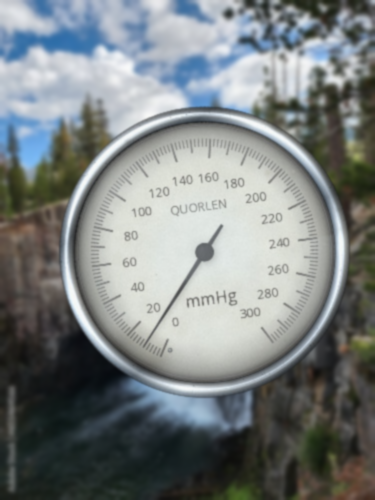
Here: 10 (mmHg)
